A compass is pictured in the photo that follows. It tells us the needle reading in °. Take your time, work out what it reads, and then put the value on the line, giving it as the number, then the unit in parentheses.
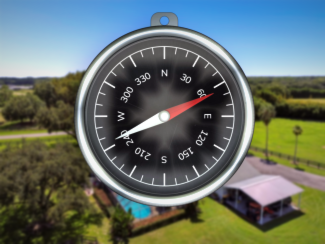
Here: 65 (°)
